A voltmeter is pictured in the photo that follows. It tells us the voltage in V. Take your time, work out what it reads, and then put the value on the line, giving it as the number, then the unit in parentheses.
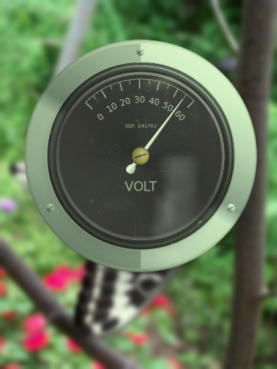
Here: 55 (V)
